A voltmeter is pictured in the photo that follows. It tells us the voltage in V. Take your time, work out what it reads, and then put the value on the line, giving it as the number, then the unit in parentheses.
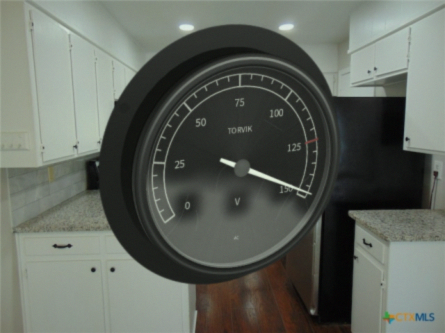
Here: 147.5 (V)
